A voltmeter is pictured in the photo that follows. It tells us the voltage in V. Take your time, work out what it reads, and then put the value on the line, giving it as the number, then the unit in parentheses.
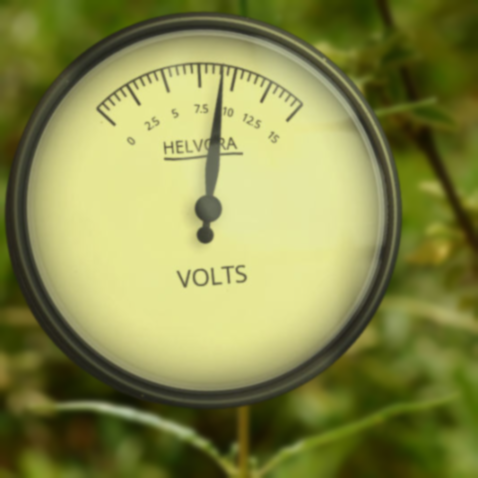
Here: 9 (V)
